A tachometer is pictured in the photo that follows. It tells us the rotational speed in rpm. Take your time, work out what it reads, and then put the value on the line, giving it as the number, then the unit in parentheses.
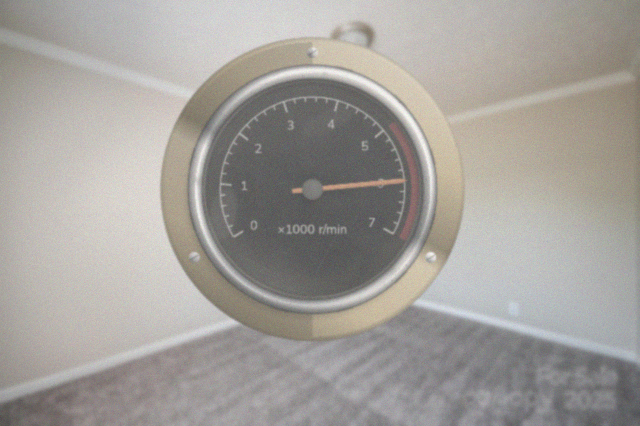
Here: 6000 (rpm)
